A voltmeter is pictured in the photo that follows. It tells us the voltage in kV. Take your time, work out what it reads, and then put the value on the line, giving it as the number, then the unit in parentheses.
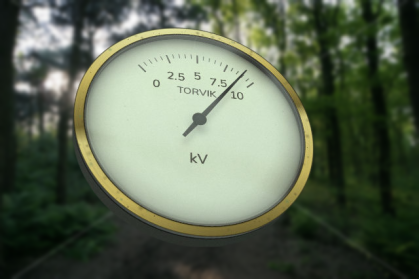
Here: 9 (kV)
